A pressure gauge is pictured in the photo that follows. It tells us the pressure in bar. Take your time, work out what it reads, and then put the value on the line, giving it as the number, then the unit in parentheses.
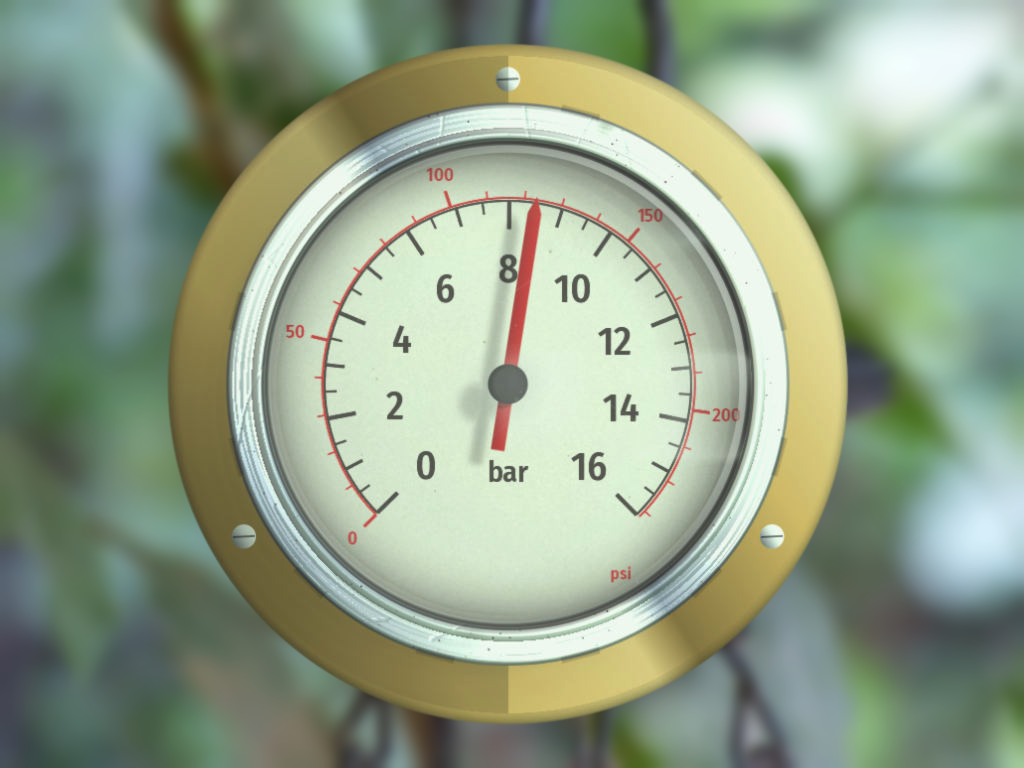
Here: 8.5 (bar)
